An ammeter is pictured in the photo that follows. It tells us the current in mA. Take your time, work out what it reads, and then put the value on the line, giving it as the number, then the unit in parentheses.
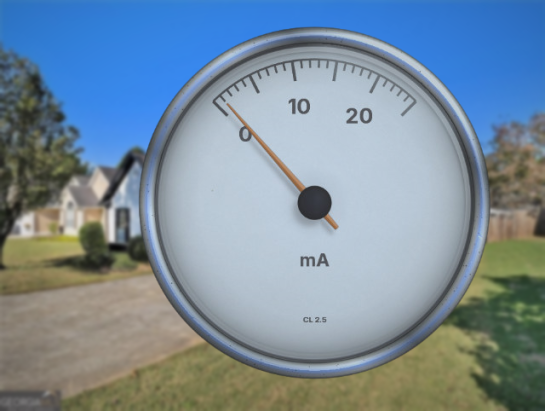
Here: 1 (mA)
